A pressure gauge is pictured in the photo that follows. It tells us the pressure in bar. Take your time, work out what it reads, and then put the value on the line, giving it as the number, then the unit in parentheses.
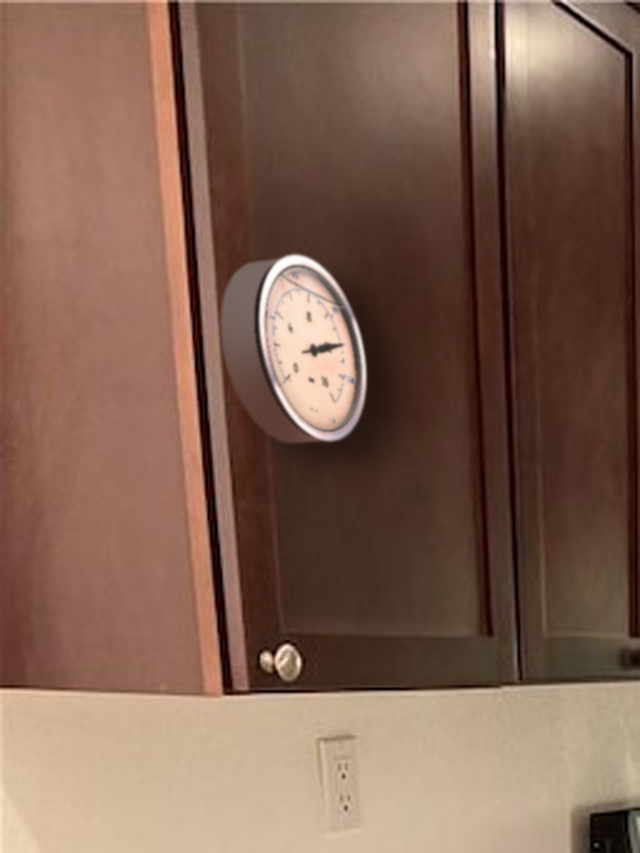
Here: 12 (bar)
